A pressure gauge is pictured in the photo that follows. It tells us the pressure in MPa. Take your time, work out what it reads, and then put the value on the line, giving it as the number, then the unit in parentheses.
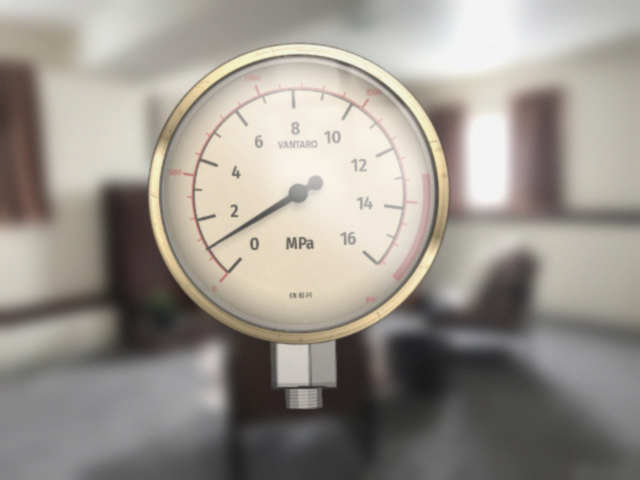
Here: 1 (MPa)
